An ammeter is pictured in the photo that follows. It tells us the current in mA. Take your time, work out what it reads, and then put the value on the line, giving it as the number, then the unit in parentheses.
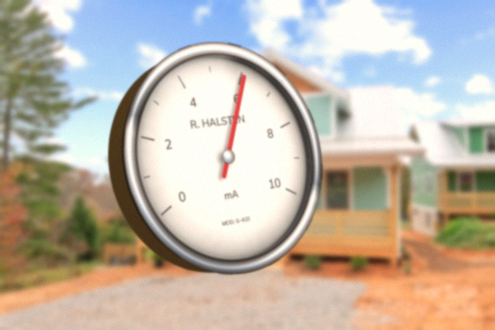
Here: 6 (mA)
